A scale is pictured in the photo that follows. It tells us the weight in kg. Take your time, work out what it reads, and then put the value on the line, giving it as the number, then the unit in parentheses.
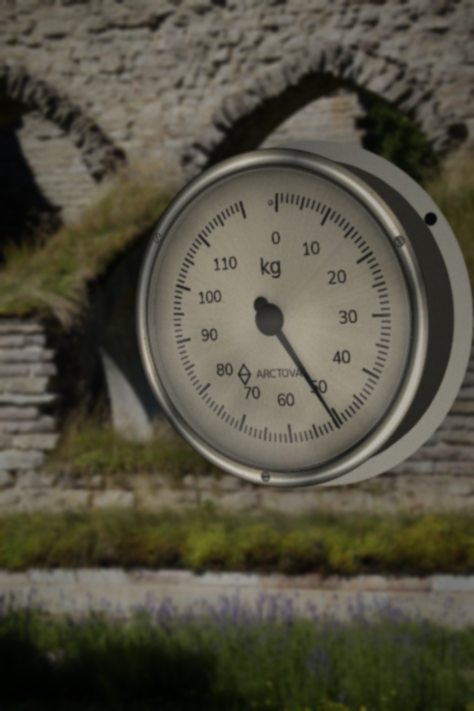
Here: 50 (kg)
